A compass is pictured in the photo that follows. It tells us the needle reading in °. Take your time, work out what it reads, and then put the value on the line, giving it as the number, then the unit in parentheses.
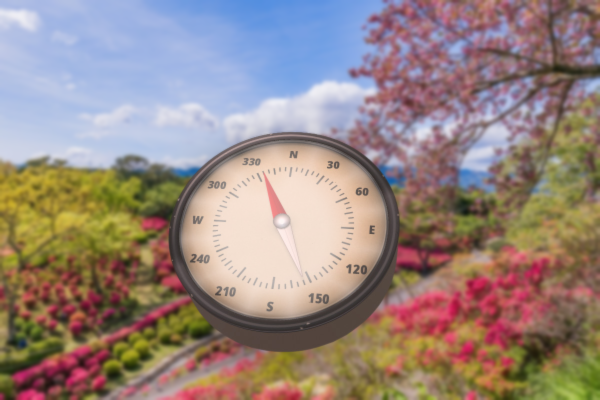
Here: 335 (°)
